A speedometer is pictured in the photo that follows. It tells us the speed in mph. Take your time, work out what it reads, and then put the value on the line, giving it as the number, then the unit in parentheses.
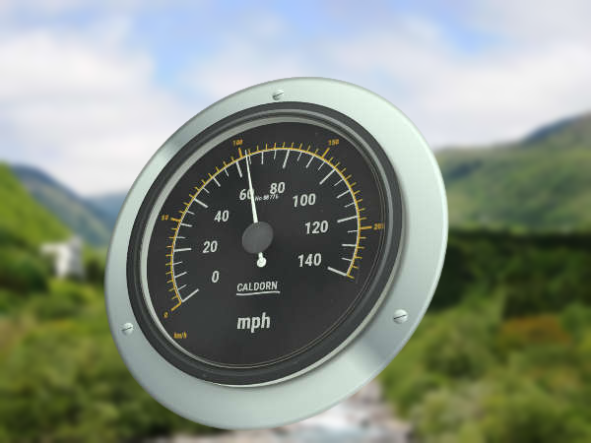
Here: 65 (mph)
